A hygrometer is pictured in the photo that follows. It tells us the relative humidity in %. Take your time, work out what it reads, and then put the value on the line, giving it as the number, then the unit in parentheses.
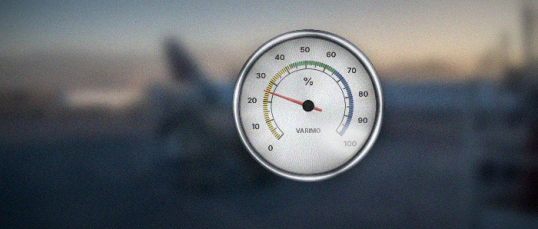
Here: 25 (%)
